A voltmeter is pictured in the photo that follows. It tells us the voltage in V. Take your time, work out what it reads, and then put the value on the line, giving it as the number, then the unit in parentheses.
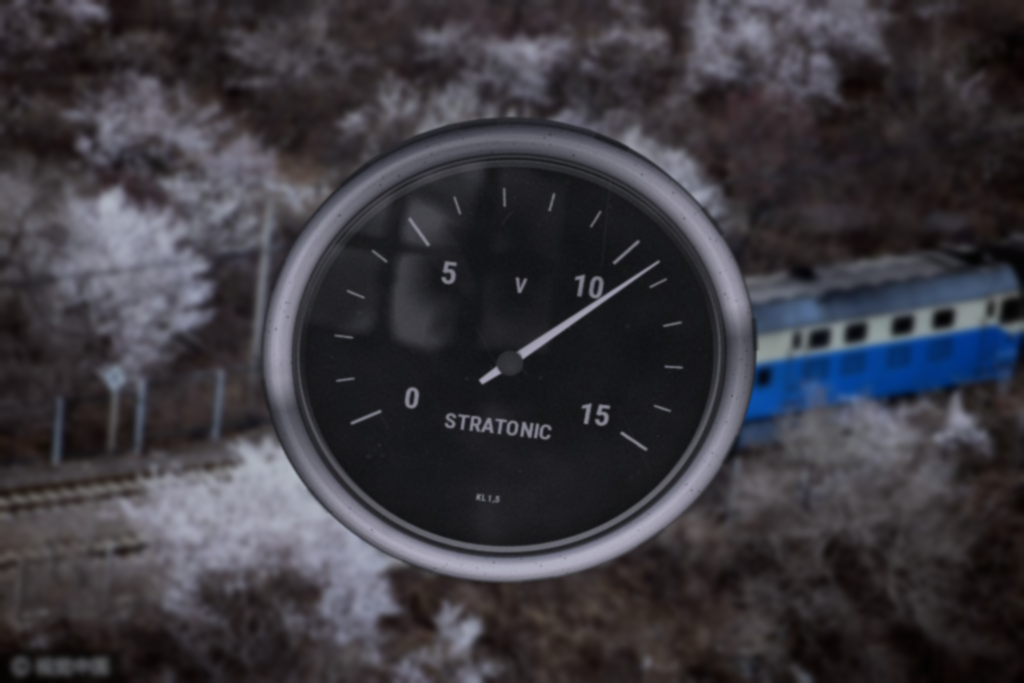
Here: 10.5 (V)
